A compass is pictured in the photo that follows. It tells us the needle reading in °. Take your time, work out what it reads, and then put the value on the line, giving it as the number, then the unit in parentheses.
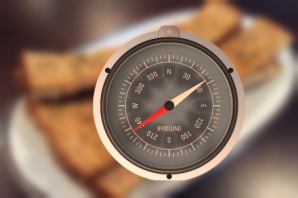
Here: 235 (°)
